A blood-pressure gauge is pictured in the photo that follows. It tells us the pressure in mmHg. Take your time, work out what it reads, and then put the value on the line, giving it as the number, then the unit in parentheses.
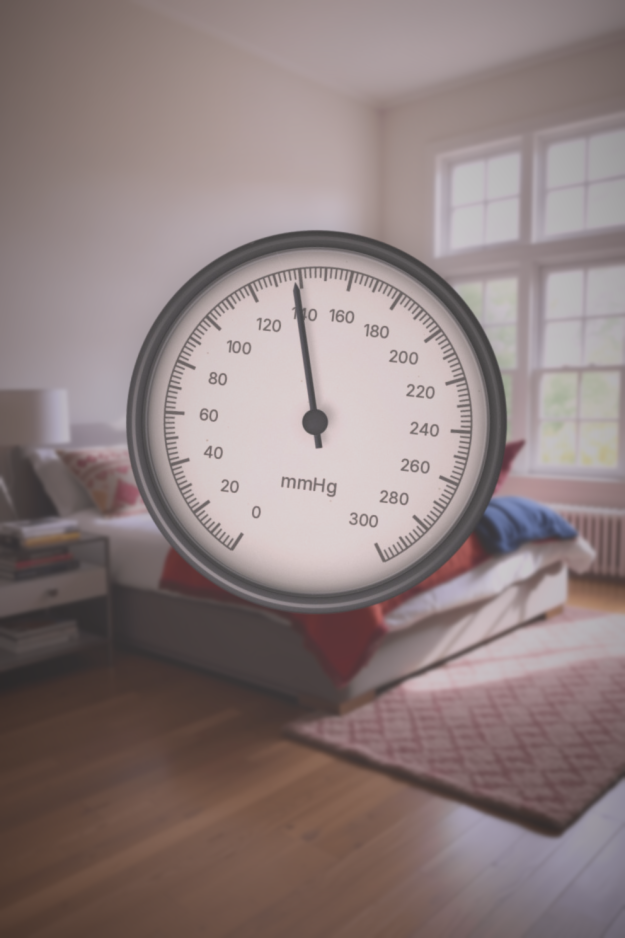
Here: 138 (mmHg)
